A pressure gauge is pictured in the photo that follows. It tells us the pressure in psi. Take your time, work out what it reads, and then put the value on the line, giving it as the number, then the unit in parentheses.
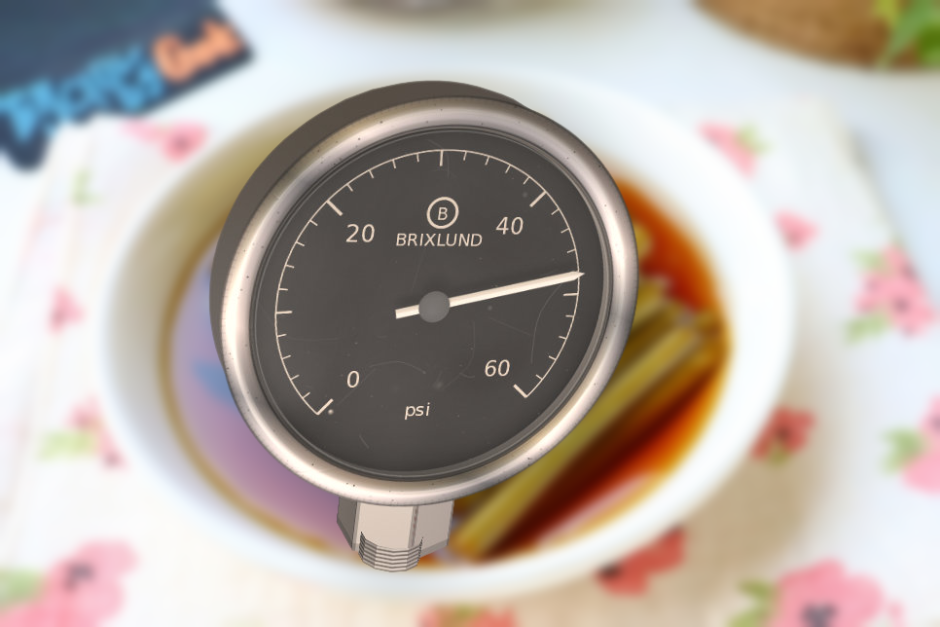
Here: 48 (psi)
